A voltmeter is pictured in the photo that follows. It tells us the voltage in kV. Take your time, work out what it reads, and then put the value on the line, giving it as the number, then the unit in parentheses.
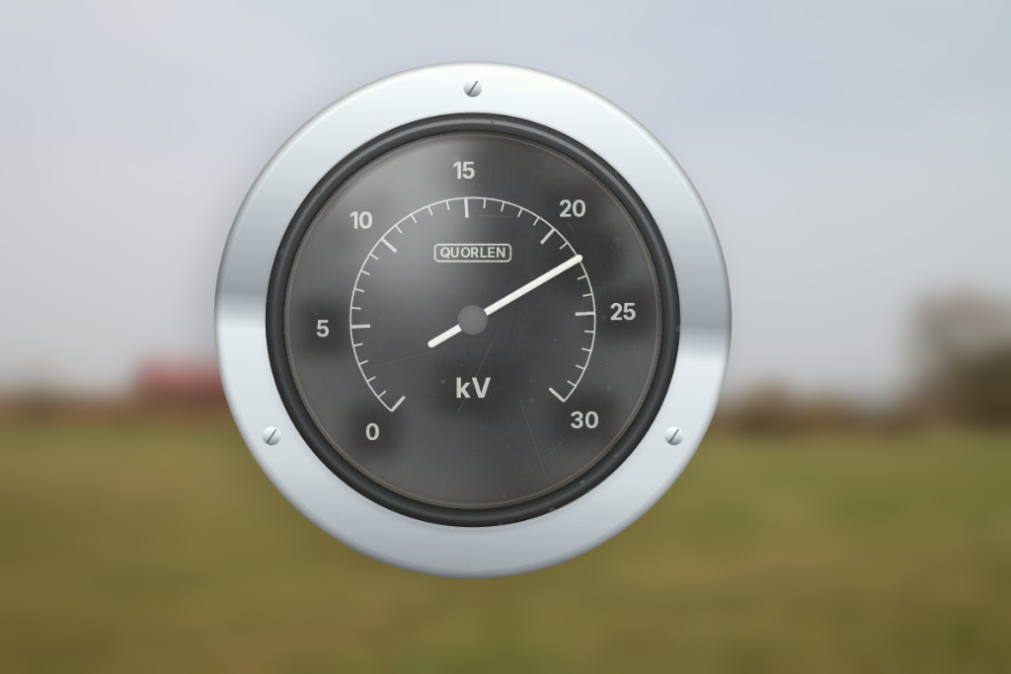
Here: 22 (kV)
